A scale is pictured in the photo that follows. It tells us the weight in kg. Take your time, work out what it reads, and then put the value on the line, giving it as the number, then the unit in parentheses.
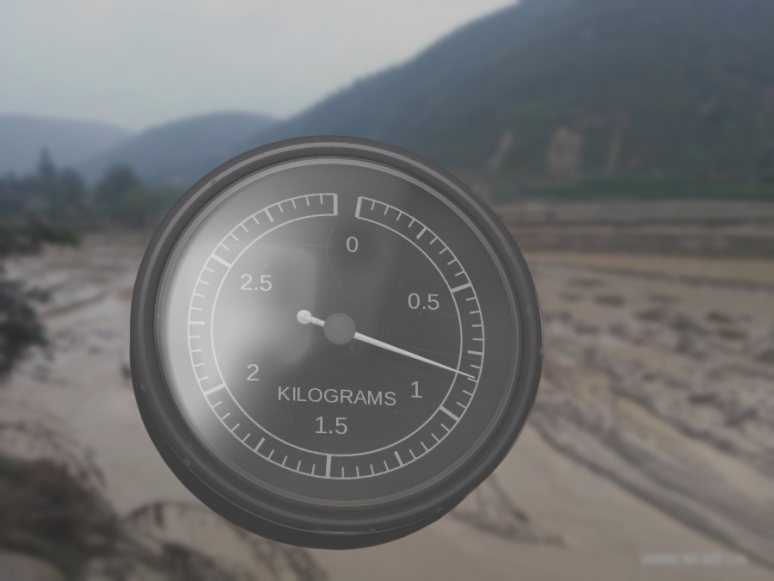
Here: 0.85 (kg)
